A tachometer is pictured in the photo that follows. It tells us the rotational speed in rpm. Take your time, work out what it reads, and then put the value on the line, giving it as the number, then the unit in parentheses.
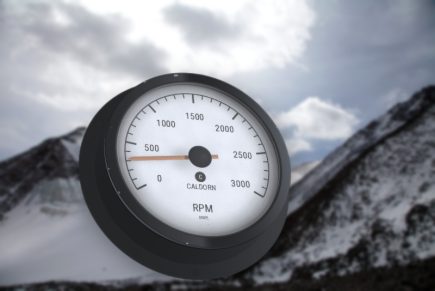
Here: 300 (rpm)
